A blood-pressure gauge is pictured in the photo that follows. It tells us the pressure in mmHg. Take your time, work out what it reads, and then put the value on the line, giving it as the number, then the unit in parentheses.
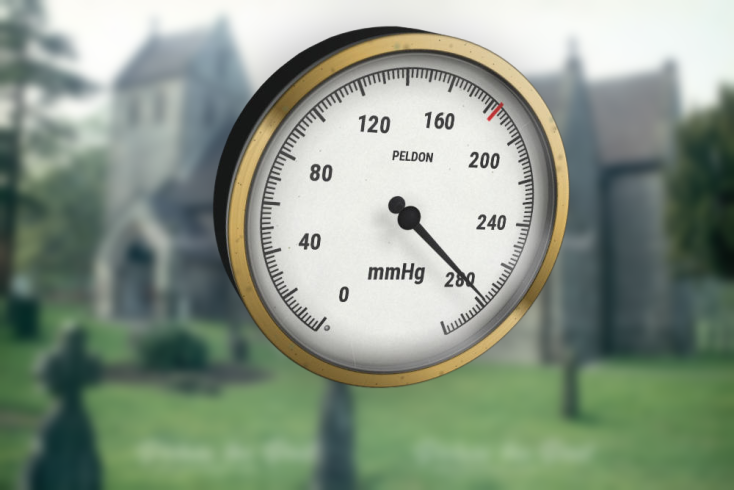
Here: 278 (mmHg)
